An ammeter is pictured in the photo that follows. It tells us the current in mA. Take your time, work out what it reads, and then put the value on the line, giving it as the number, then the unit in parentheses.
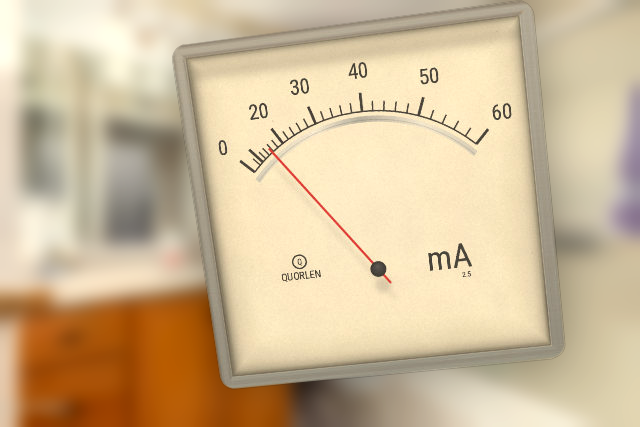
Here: 16 (mA)
